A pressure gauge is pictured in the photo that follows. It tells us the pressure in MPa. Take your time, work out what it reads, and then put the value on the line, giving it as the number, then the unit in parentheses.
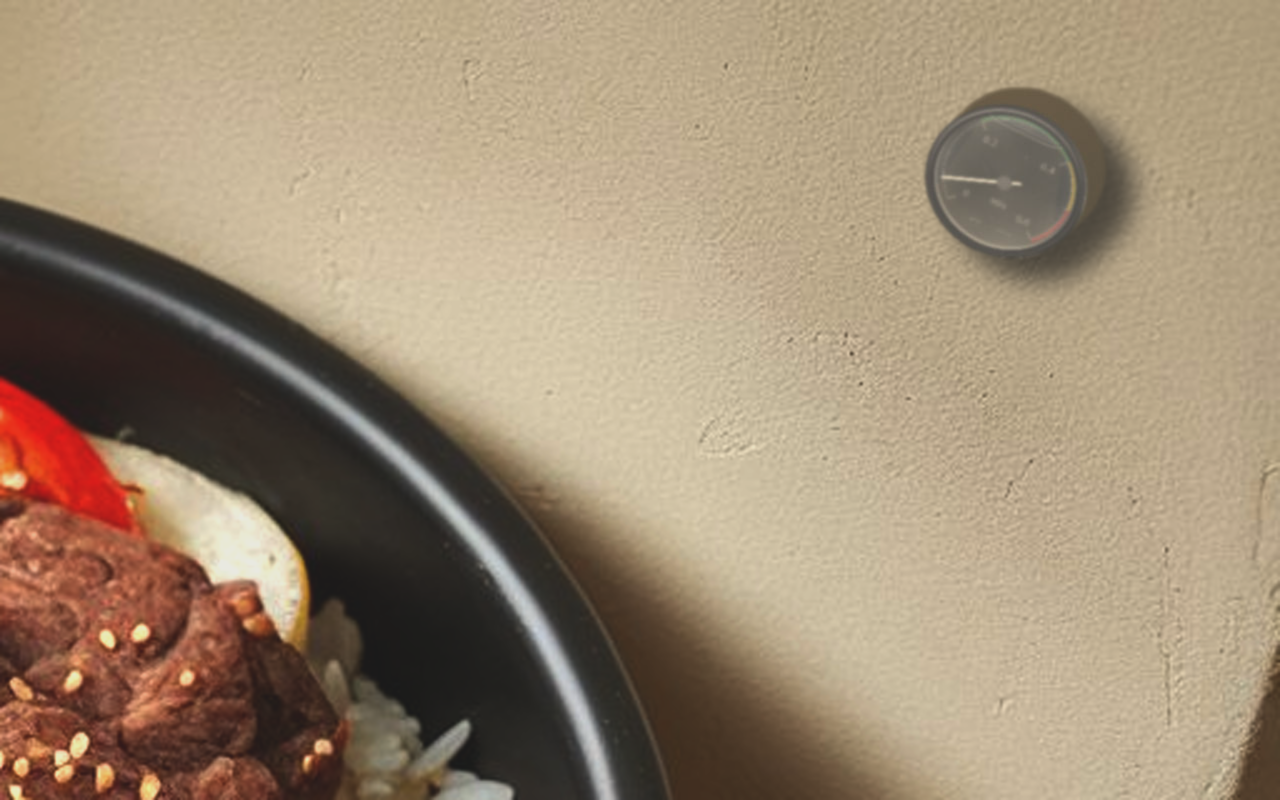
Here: 0.05 (MPa)
